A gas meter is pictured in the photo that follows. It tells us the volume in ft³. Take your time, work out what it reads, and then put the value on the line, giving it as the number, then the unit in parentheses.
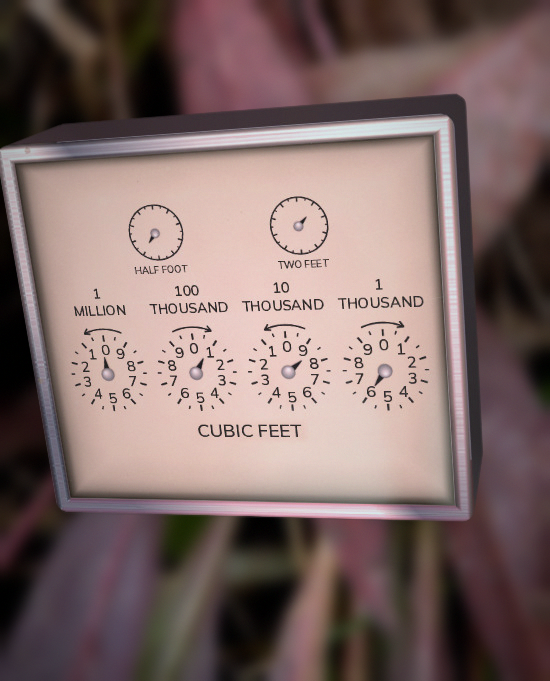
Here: 8600 (ft³)
